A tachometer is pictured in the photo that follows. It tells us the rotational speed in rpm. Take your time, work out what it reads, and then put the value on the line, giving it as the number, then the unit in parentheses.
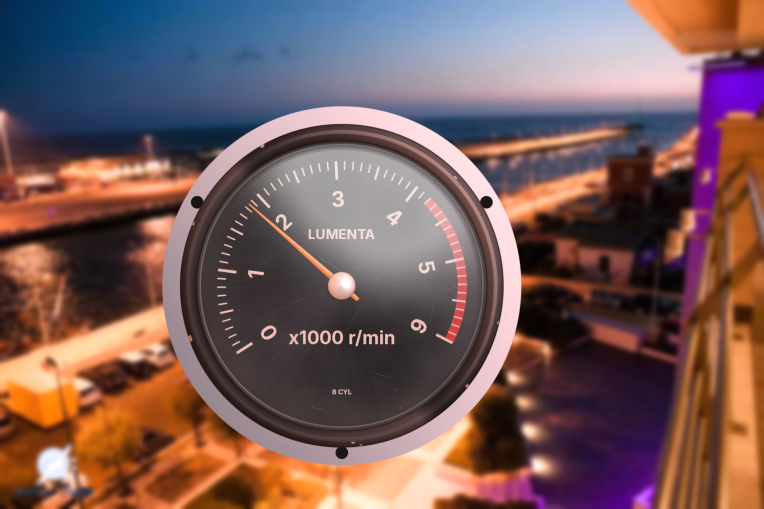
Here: 1850 (rpm)
